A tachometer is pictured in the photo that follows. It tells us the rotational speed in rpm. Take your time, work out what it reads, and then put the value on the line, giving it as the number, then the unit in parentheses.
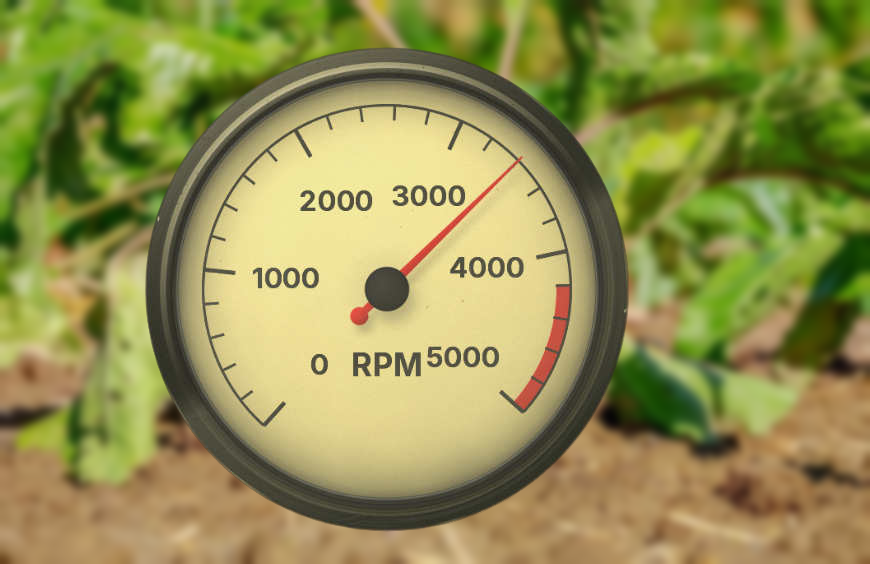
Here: 3400 (rpm)
